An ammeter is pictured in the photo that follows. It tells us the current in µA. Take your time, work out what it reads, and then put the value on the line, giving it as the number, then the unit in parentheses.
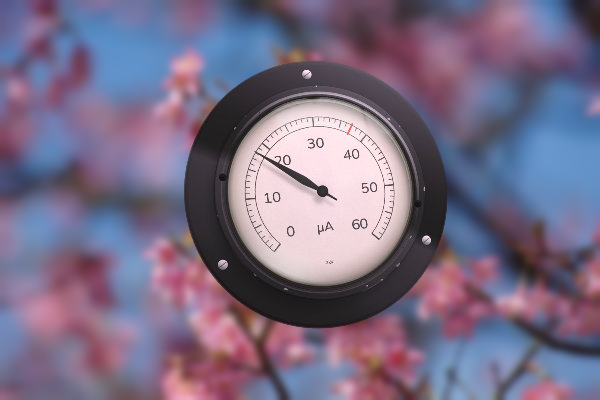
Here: 18 (µA)
